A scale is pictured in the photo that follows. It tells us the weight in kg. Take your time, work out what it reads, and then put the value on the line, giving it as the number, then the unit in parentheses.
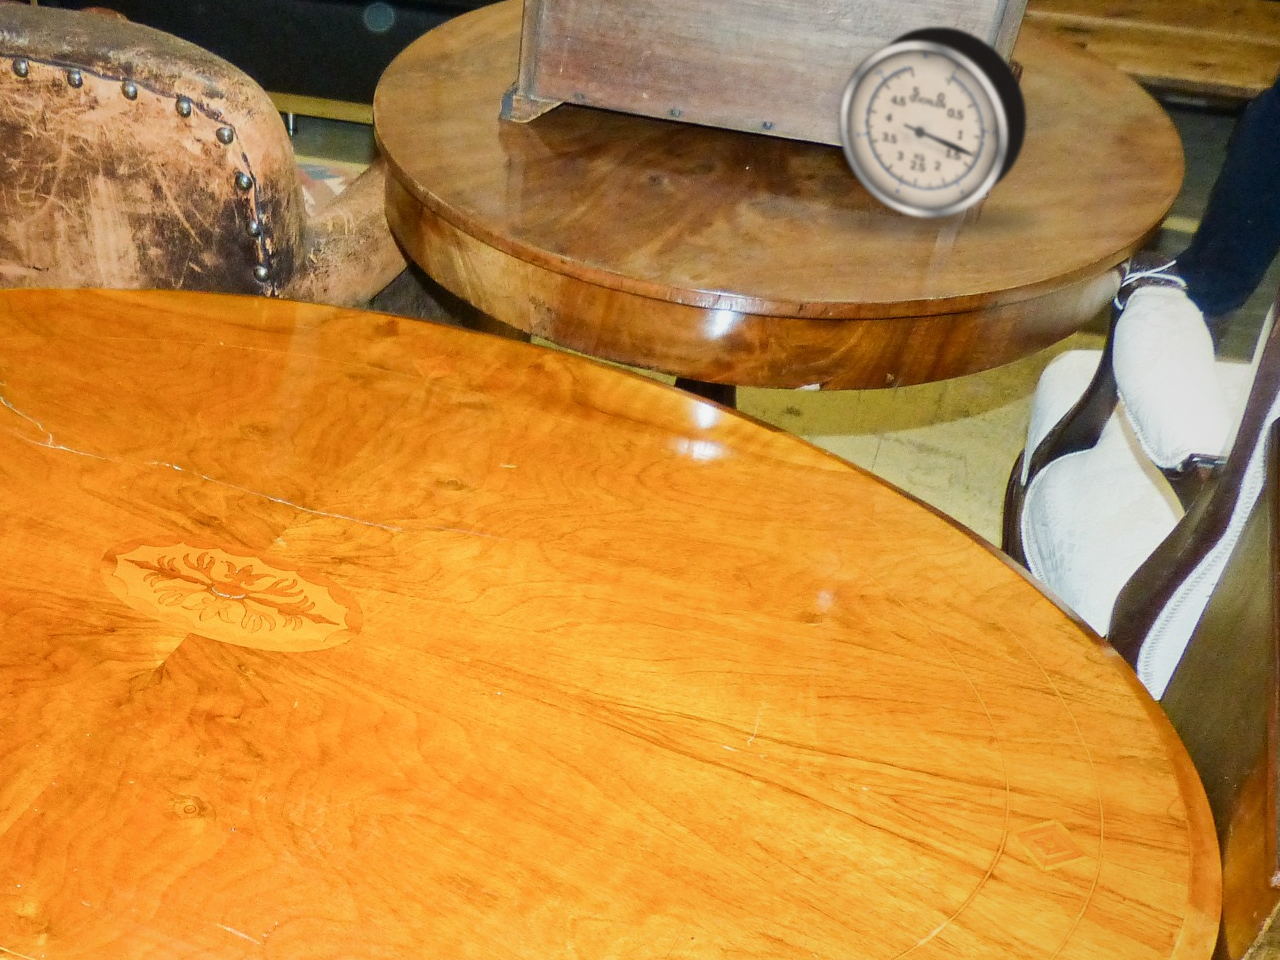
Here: 1.25 (kg)
